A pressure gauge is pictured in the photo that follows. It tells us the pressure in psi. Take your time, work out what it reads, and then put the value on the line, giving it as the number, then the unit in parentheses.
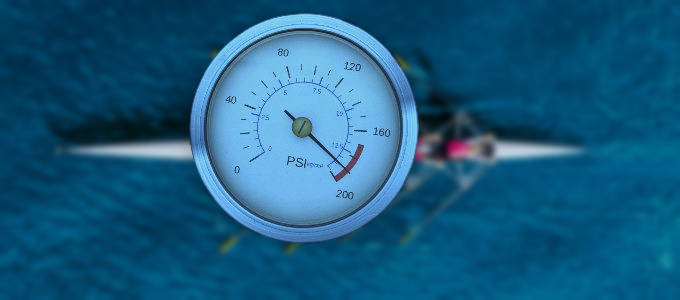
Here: 190 (psi)
